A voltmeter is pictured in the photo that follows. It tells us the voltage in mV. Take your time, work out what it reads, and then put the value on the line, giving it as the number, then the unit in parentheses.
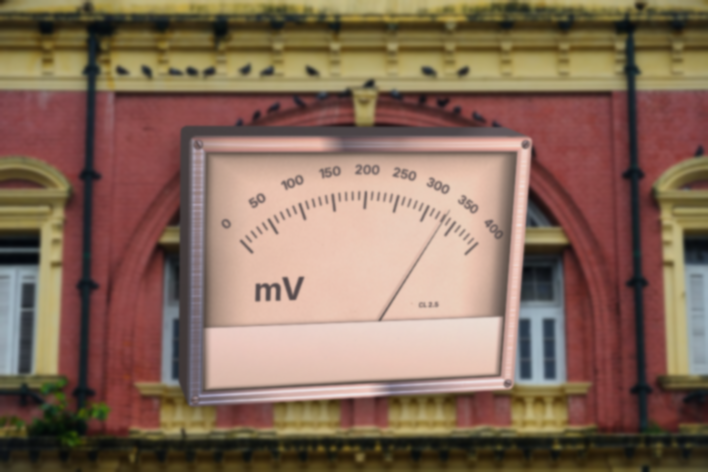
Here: 330 (mV)
